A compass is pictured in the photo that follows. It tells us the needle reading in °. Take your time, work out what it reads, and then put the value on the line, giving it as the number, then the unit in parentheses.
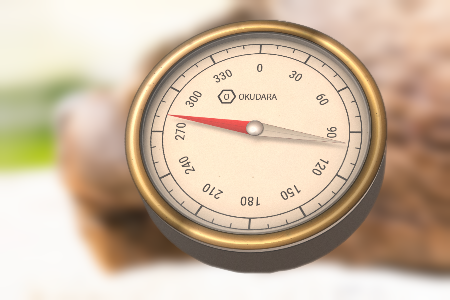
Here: 280 (°)
